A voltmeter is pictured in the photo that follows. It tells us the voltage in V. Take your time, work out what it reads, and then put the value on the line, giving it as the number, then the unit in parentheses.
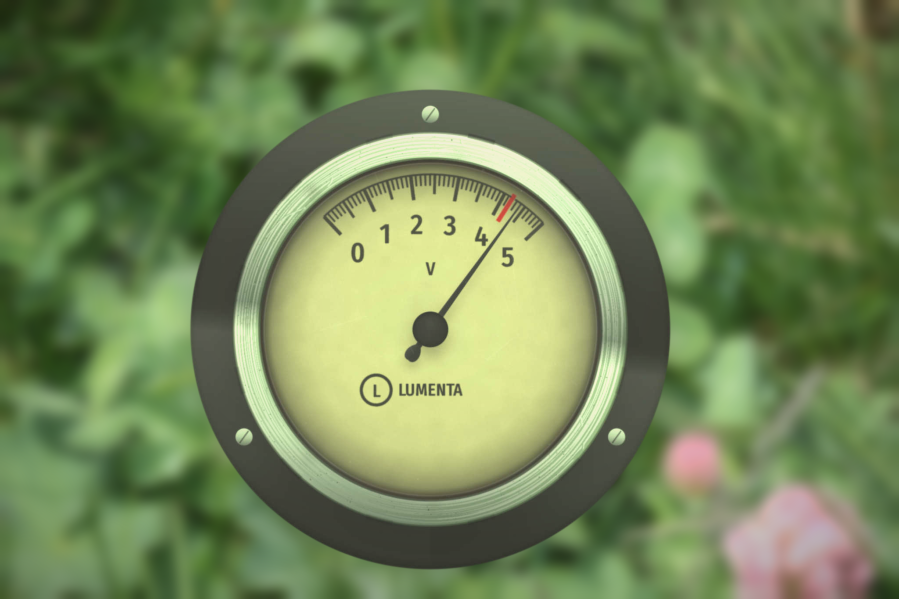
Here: 4.4 (V)
